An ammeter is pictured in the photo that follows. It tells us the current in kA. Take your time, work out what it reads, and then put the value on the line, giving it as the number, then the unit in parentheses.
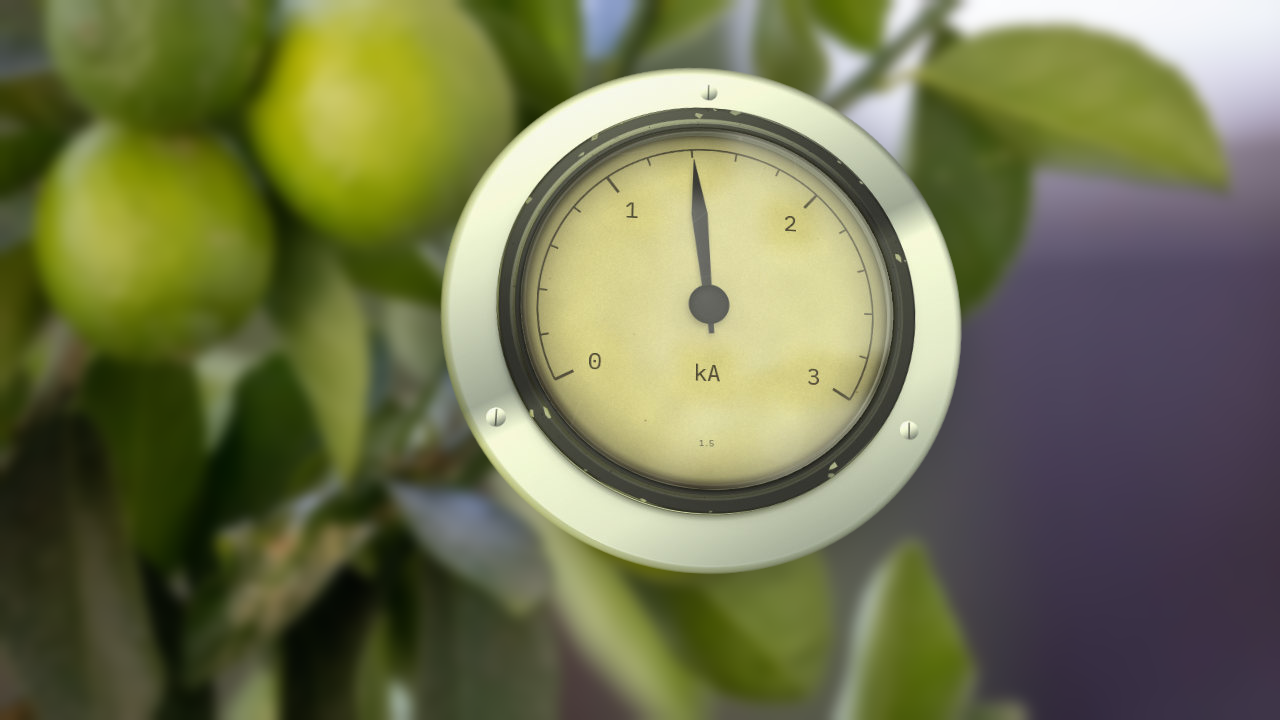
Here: 1.4 (kA)
